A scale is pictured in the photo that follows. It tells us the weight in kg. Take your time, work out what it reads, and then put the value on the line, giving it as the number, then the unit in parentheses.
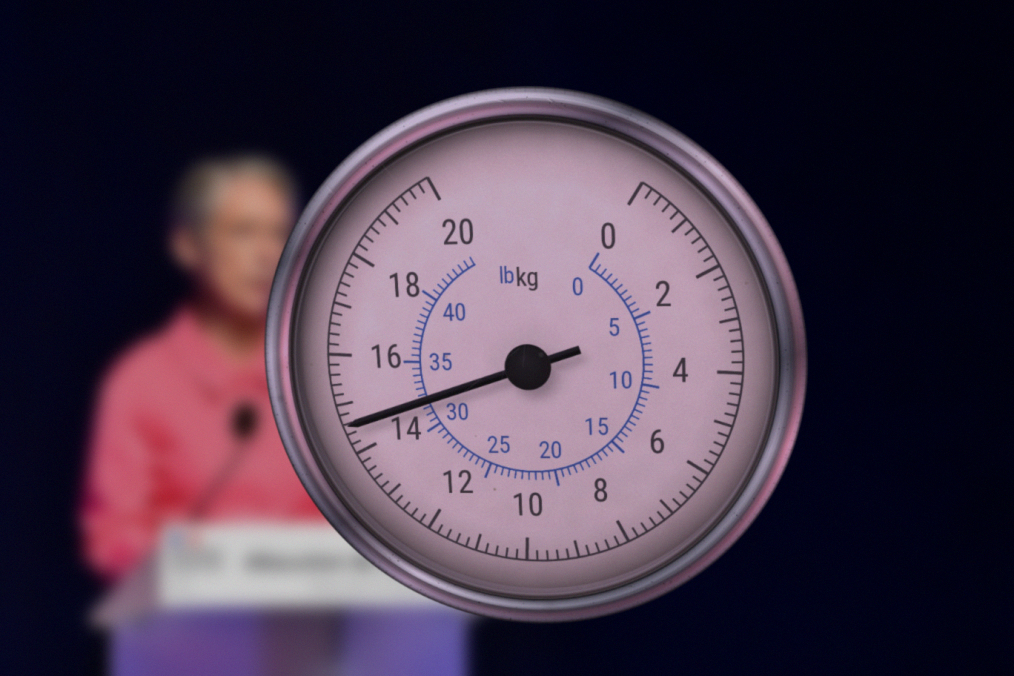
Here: 14.6 (kg)
